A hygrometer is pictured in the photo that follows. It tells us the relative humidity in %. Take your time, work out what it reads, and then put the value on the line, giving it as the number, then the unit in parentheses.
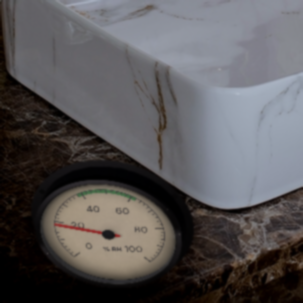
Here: 20 (%)
